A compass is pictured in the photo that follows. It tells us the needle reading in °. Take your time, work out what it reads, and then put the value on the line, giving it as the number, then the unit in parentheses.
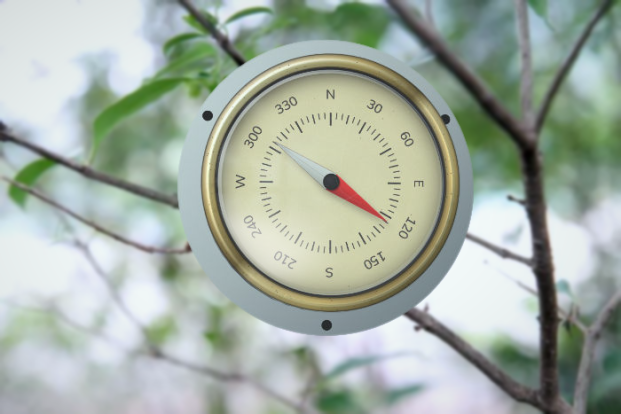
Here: 125 (°)
